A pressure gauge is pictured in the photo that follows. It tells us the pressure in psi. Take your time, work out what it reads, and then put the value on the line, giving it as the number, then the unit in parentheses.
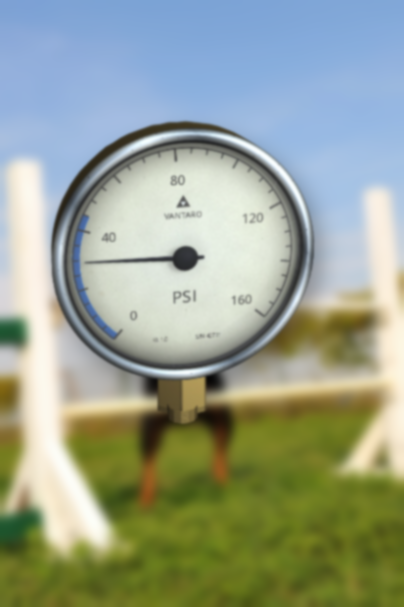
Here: 30 (psi)
